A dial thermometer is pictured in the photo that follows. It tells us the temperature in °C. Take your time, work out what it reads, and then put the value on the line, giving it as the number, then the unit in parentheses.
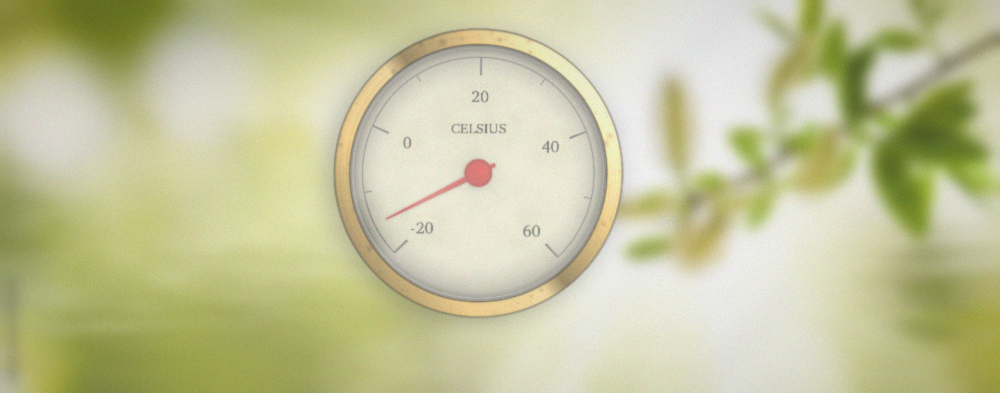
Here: -15 (°C)
